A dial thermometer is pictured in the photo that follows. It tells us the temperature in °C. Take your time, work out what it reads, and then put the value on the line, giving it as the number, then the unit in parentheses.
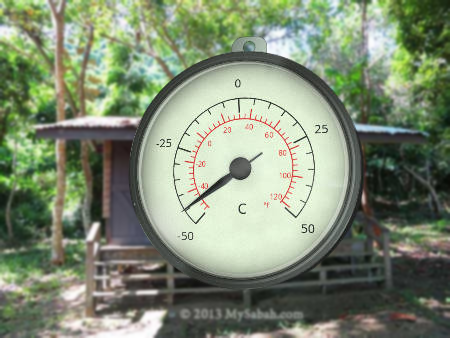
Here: -45 (°C)
